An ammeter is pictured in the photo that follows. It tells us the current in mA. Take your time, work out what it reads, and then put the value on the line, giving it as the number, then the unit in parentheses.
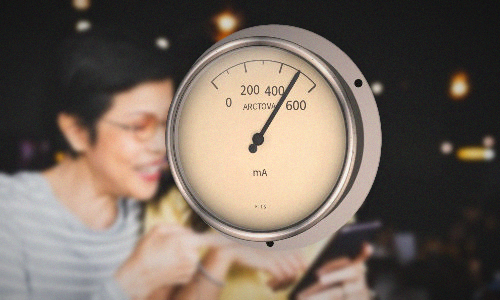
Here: 500 (mA)
